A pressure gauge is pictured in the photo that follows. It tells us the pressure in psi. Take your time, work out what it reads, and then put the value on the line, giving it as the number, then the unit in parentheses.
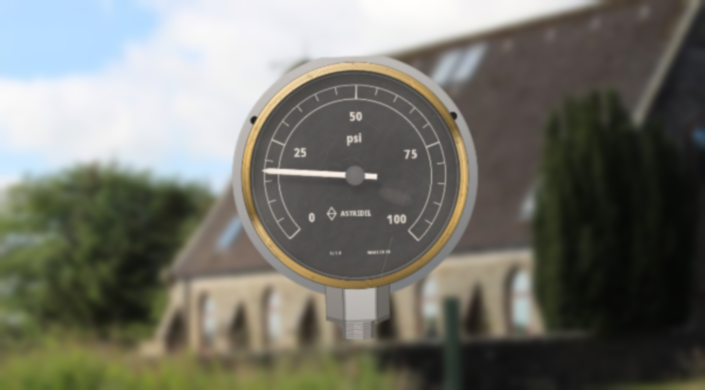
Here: 17.5 (psi)
